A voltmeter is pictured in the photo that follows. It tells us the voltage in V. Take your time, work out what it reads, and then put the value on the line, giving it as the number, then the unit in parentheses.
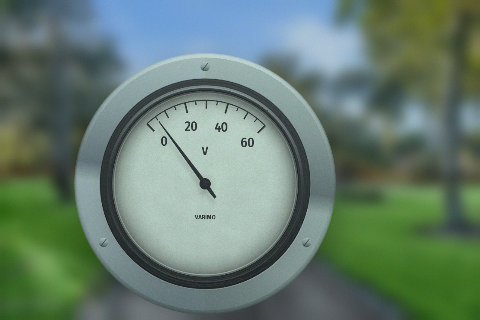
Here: 5 (V)
